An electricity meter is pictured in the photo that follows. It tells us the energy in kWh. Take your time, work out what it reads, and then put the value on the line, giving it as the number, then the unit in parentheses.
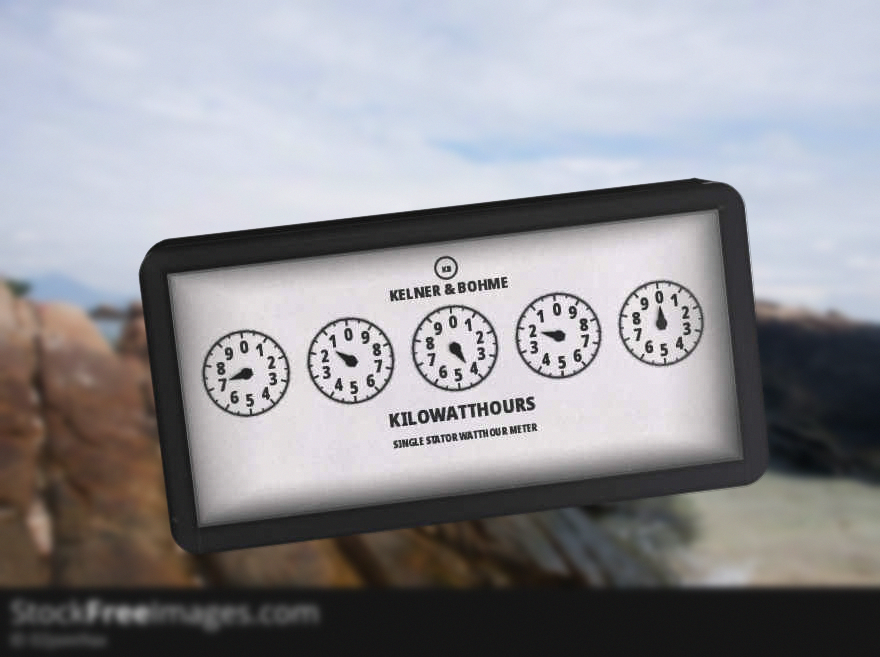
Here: 71420 (kWh)
